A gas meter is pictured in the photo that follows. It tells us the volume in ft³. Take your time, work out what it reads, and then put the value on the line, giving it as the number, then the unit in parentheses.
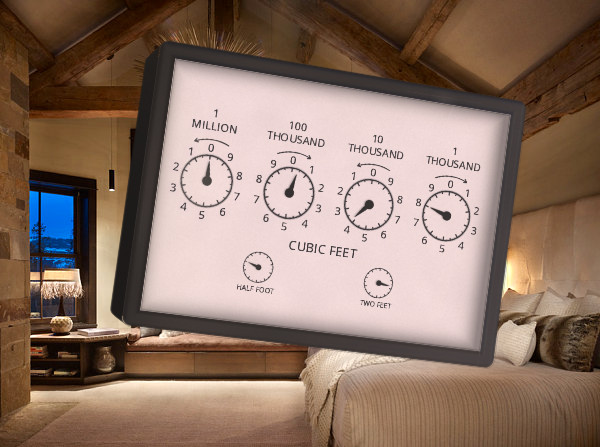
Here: 3800 (ft³)
